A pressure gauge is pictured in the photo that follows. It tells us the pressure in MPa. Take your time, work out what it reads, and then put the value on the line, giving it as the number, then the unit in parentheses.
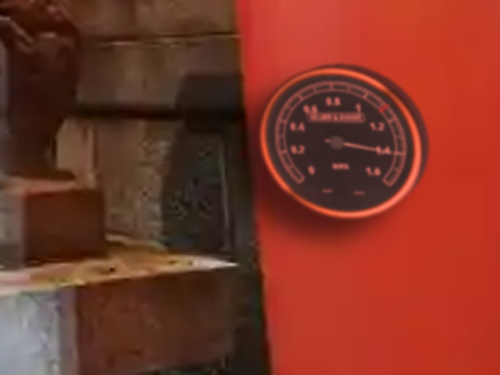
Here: 1.4 (MPa)
